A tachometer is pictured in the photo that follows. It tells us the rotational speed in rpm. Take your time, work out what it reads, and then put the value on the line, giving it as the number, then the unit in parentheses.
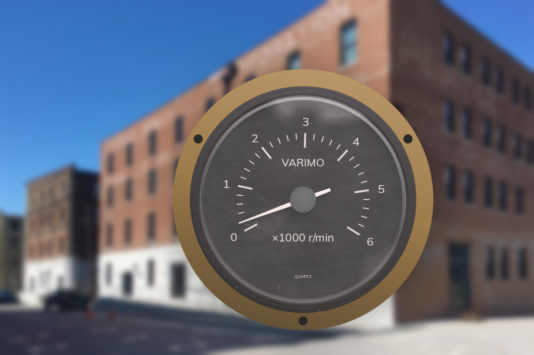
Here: 200 (rpm)
